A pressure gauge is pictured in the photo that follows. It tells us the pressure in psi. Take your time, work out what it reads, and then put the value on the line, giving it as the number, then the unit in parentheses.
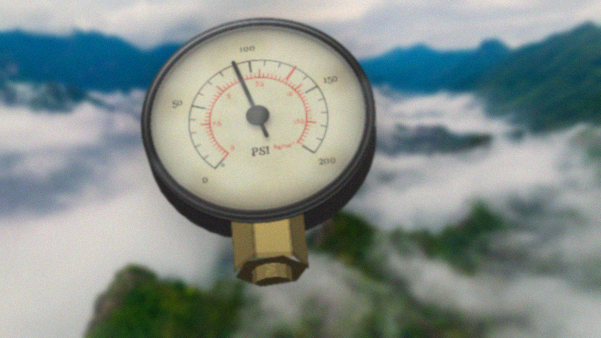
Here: 90 (psi)
